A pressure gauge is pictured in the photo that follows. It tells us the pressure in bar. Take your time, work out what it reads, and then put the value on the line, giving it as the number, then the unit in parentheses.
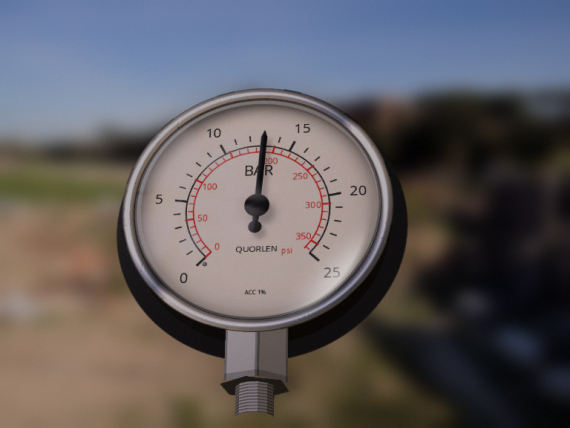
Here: 13 (bar)
